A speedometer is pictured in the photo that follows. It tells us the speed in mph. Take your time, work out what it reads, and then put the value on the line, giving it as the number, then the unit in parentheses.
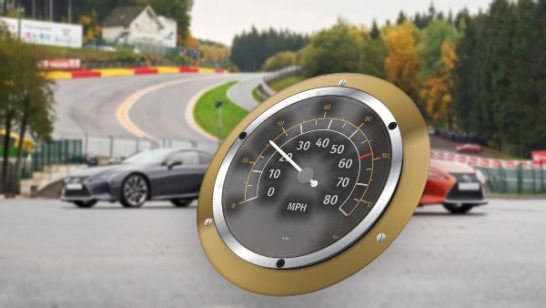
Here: 20 (mph)
